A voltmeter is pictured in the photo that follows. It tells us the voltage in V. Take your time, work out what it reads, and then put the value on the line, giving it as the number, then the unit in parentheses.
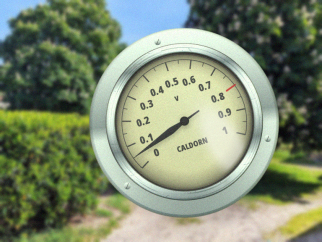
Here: 0.05 (V)
